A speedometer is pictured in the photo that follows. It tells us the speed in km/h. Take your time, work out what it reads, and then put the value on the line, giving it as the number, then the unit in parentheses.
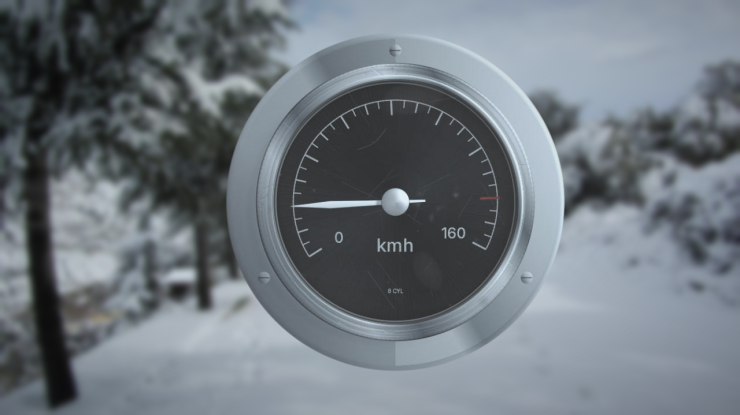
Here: 20 (km/h)
